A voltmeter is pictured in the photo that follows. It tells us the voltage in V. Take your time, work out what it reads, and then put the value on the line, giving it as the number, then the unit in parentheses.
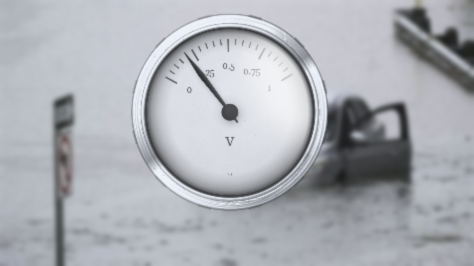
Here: 0.2 (V)
